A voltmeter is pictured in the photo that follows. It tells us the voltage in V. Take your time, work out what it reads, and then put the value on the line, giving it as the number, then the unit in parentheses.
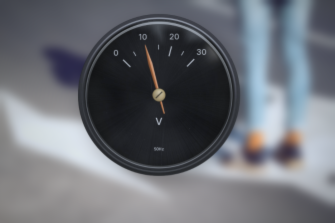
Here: 10 (V)
